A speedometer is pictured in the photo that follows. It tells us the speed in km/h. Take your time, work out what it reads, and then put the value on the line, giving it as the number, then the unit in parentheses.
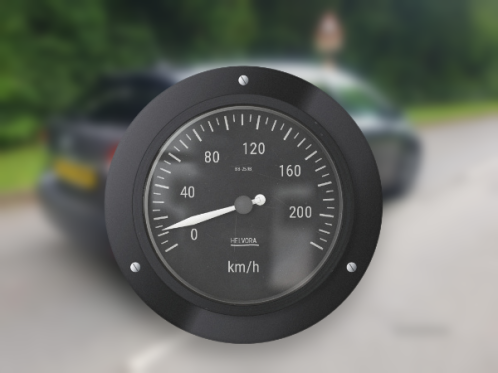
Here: 12.5 (km/h)
